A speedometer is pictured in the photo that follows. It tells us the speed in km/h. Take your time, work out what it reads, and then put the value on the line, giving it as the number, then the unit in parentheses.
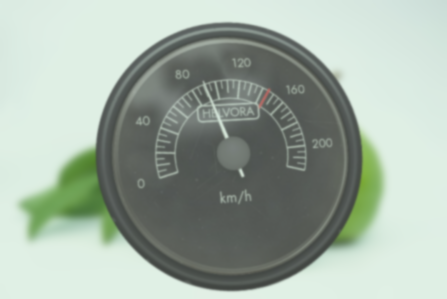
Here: 90 (km/h)
